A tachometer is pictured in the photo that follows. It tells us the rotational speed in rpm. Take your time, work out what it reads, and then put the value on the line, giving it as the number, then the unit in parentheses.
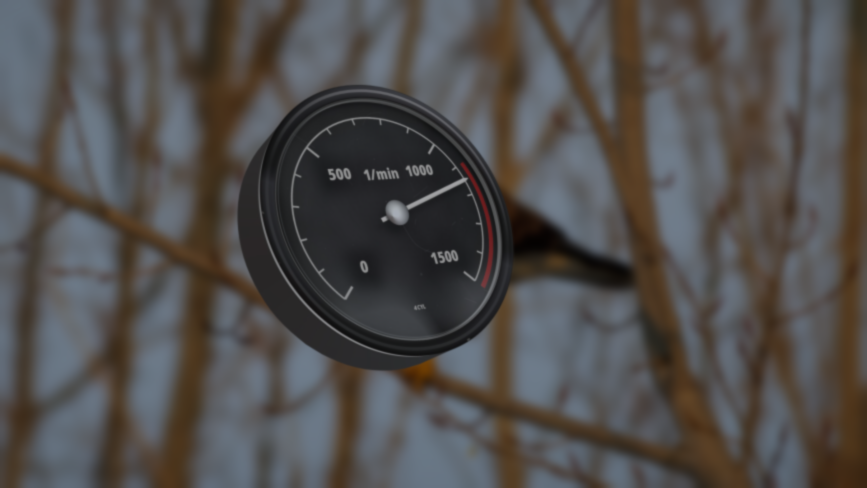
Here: 1150 (rpm)
